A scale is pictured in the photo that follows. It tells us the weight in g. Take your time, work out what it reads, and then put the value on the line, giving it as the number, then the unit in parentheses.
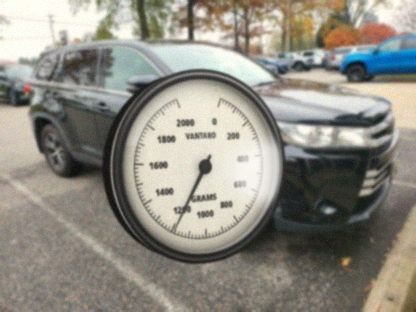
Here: 1200 (g)
